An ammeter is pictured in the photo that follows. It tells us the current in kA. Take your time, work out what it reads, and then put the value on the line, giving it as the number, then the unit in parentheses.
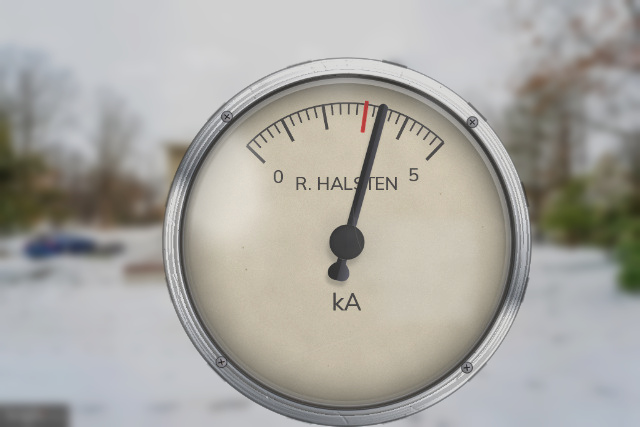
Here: 3.4 (kA)
